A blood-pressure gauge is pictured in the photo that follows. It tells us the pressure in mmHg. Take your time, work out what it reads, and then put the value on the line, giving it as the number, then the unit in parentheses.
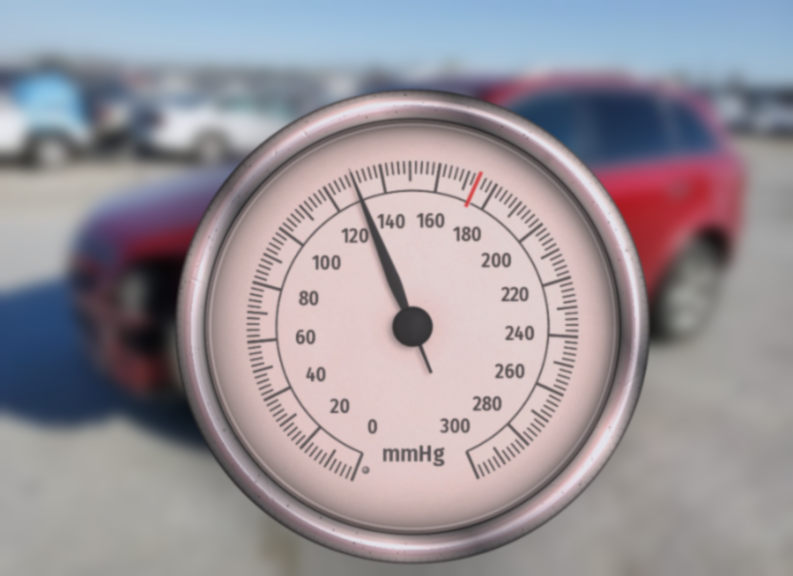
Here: 130 (mmHg)
